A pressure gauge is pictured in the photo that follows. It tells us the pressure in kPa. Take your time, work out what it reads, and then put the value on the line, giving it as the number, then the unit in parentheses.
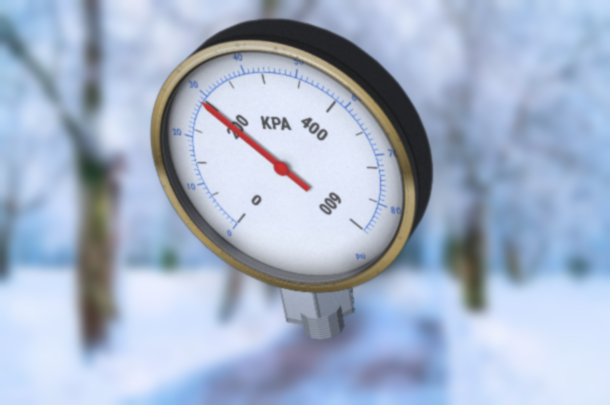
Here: 200 (kPa)
